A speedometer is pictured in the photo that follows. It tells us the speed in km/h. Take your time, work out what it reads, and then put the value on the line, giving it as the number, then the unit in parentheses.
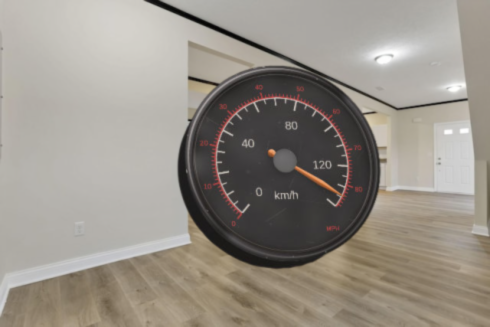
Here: 135 (km/h)
